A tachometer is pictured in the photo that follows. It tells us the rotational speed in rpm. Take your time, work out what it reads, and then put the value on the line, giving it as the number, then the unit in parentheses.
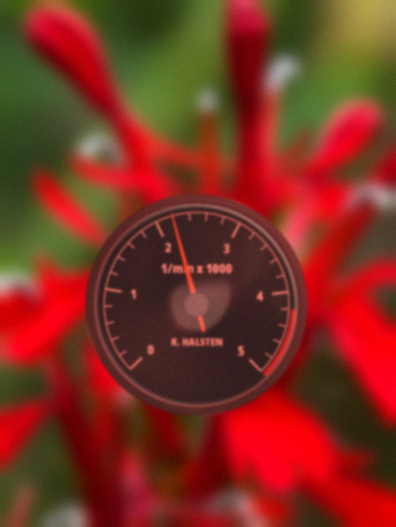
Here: 2200 (rpm)
